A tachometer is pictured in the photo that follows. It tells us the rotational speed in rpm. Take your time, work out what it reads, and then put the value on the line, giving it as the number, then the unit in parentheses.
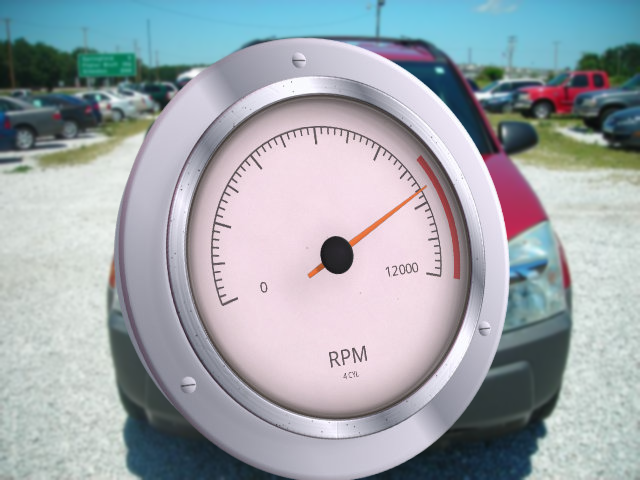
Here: 9600 (rpm)
